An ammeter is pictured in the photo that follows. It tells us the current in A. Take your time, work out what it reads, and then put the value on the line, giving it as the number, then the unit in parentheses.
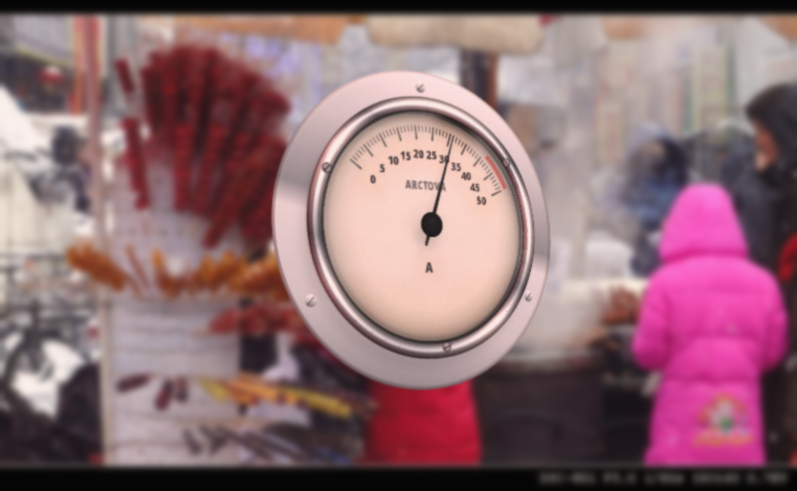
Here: 30 (A)
